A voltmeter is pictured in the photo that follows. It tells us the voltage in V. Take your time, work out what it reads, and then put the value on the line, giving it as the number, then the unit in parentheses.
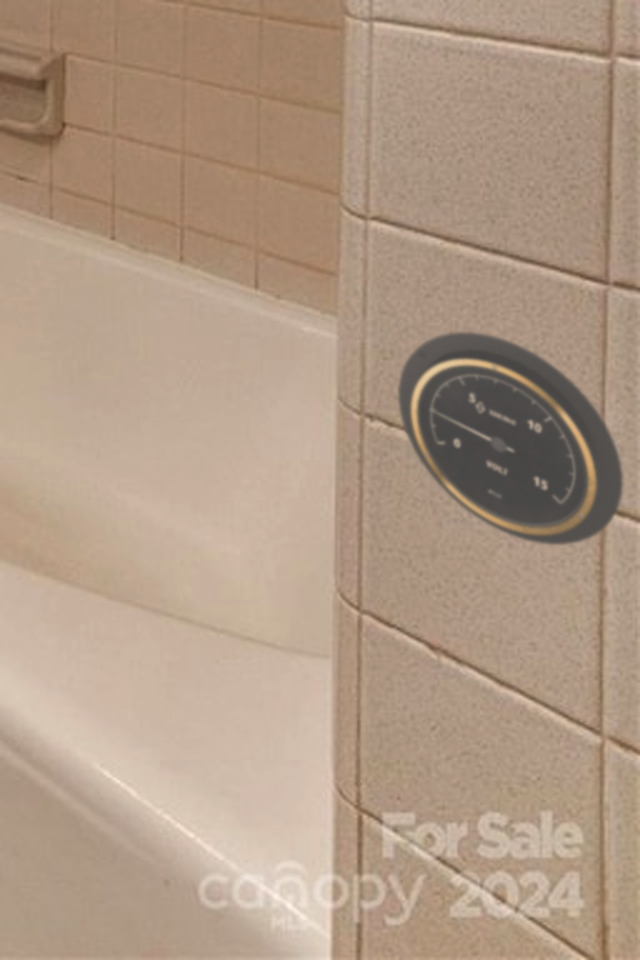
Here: 2 (V)
